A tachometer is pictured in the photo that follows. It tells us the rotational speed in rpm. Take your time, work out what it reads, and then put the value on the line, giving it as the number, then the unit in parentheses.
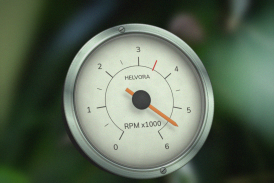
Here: 5500 (rpm)
